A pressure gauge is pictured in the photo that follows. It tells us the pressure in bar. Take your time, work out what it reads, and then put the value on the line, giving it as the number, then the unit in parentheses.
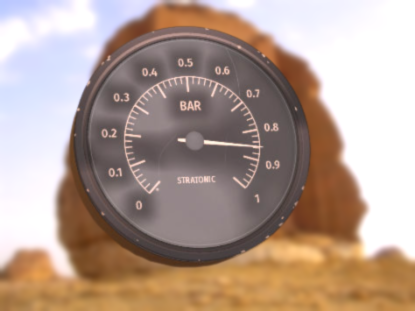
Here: 0.86 (bar)
